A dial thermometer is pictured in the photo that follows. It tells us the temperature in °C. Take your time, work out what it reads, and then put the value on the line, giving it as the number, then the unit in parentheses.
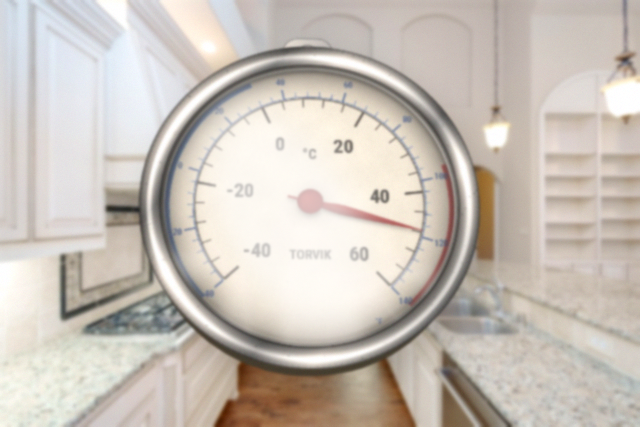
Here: 48 (°C)
